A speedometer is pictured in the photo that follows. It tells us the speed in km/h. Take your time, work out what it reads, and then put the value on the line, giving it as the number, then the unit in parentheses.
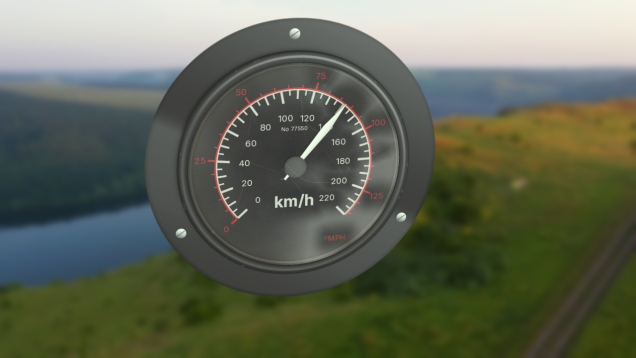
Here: 140 (km/h)
